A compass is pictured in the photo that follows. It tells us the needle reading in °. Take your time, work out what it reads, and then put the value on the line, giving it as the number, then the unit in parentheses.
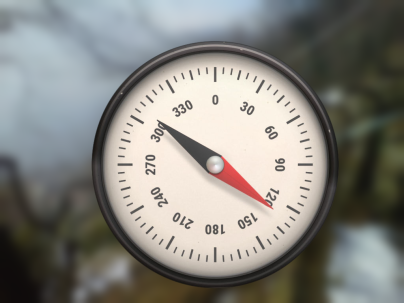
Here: 127.5 (°)
